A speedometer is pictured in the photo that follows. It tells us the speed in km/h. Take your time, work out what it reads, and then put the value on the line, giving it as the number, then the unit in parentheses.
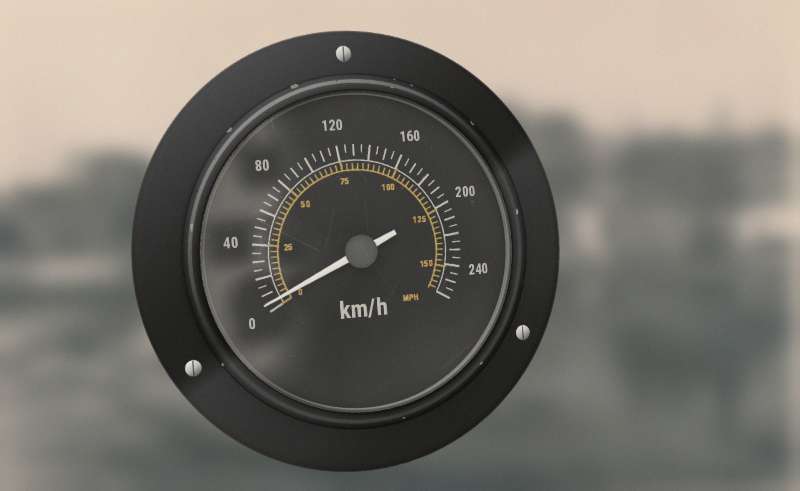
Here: 5 (km/h)
